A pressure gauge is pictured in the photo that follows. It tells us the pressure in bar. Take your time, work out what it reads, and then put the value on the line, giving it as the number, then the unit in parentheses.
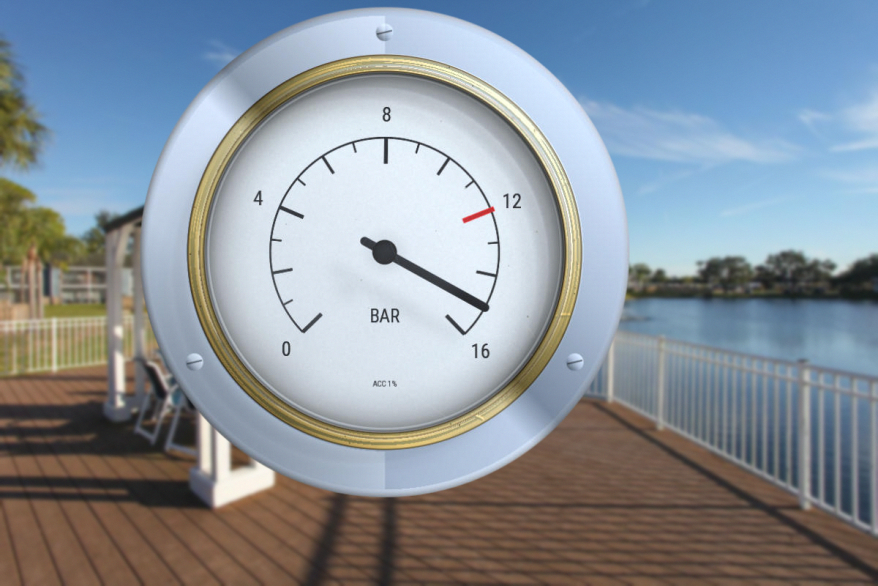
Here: 15 (bar)
